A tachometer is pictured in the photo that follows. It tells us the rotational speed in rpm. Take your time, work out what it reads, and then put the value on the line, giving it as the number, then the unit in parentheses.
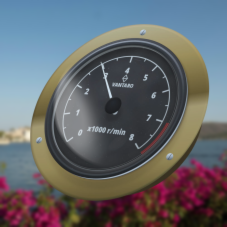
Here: 3000 (rpm)
